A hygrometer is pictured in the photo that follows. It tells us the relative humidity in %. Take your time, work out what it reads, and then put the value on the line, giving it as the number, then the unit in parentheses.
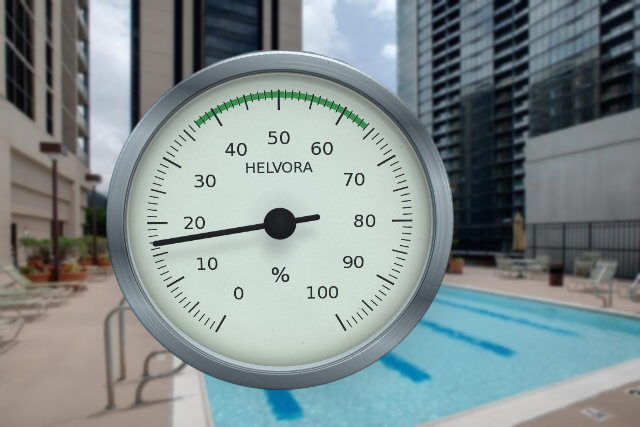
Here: 17 (%)
